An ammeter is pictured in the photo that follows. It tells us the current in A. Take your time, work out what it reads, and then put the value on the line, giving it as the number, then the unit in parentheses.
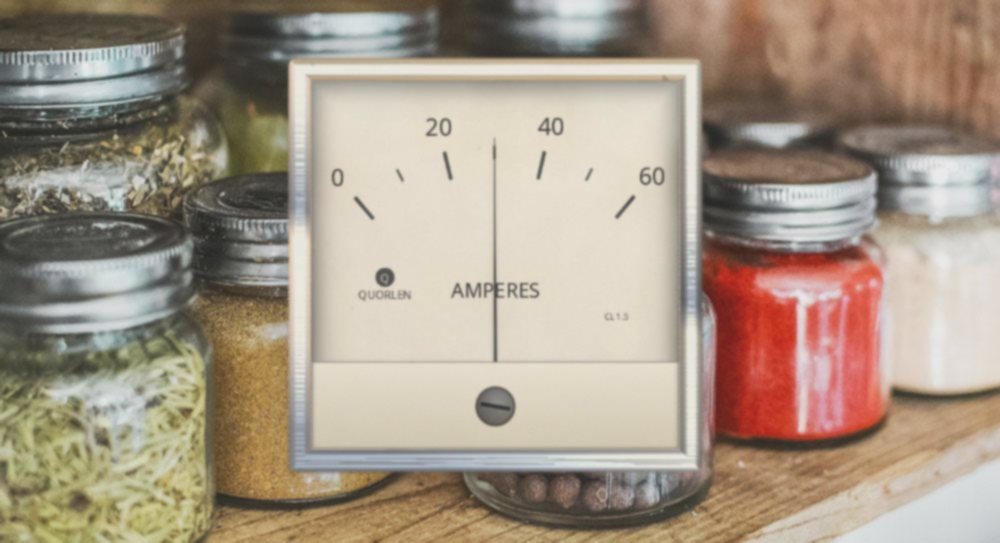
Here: 30 (A)
